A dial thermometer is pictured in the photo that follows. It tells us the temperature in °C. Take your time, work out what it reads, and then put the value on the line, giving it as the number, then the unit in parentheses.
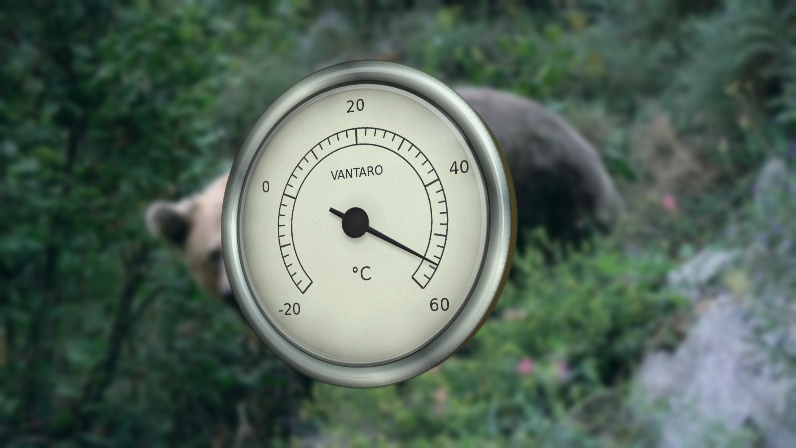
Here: 55 (°C)
